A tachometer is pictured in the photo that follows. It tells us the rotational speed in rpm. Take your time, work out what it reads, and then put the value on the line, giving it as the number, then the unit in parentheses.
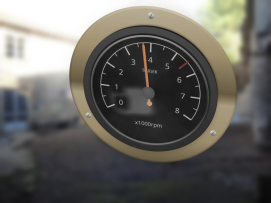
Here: 3750 (rpm)
